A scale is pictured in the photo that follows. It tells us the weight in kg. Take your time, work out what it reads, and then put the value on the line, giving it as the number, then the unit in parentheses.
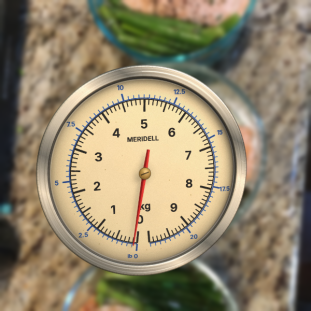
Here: 0.1 (kg)
